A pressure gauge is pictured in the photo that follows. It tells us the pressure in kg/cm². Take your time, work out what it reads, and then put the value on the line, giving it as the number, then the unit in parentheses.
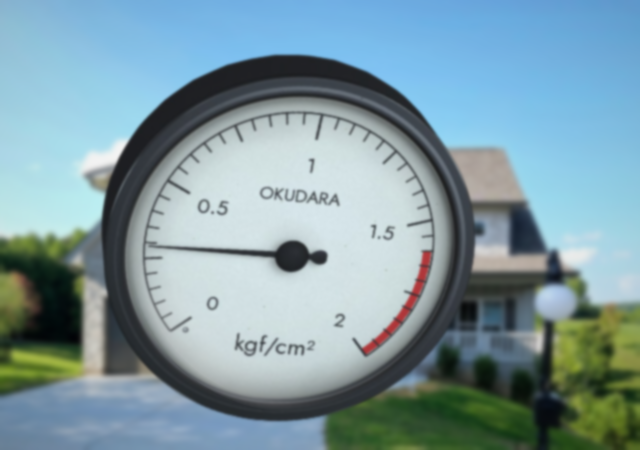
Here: 0.3 (kg/cm²)
